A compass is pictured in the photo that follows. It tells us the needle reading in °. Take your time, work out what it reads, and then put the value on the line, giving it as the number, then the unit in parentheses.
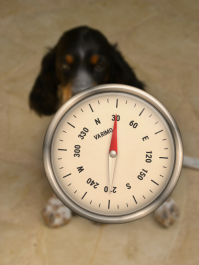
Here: 30 (°)
